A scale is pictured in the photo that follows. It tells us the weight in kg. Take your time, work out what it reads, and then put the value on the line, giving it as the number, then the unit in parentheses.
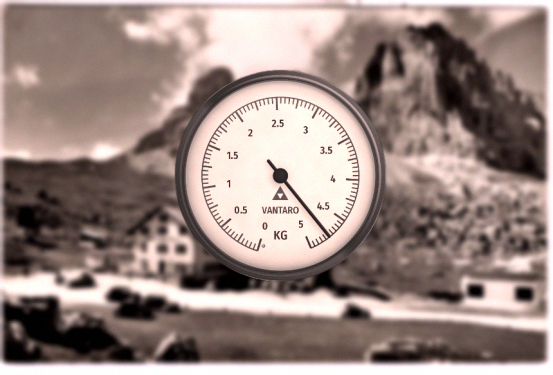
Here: 4.75 (kg)
